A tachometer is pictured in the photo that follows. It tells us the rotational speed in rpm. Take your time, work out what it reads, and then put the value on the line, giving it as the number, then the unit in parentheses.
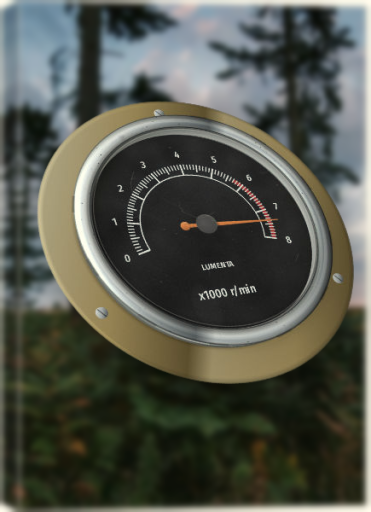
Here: 7500 (rpm)
